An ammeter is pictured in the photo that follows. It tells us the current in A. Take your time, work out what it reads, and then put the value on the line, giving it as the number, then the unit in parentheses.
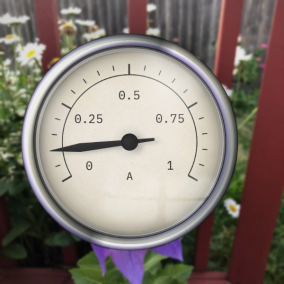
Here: 0.1 (A)
